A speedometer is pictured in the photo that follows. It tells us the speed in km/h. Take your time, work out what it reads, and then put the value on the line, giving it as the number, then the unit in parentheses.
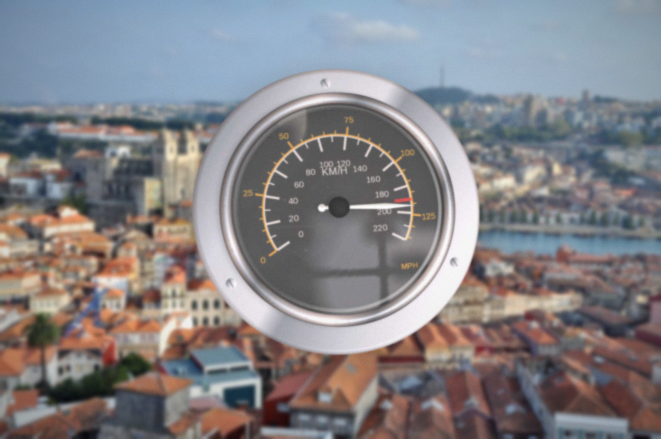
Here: 195 (km/h)
